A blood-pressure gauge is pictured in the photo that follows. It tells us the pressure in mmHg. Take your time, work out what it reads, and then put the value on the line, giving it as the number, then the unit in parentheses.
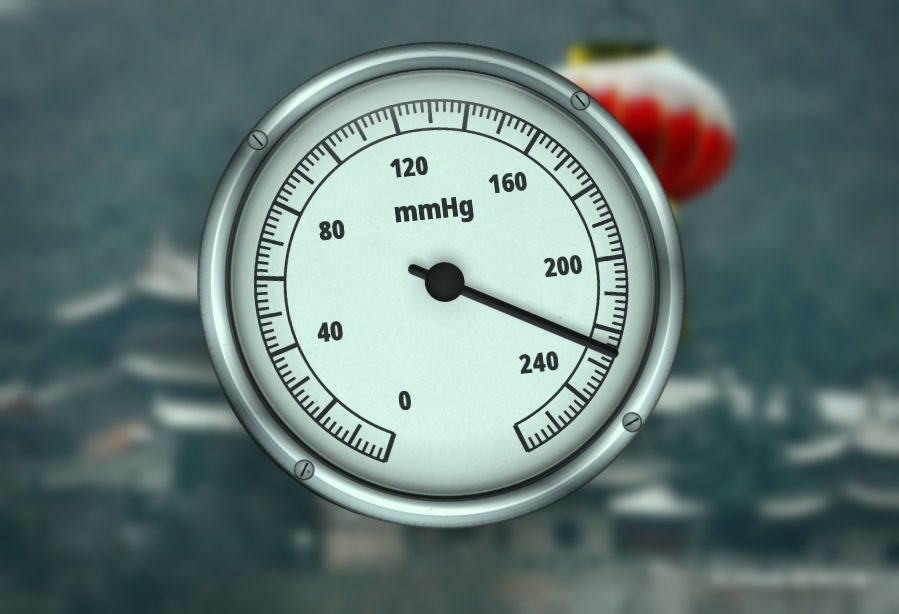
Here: 226 (mmHg)
